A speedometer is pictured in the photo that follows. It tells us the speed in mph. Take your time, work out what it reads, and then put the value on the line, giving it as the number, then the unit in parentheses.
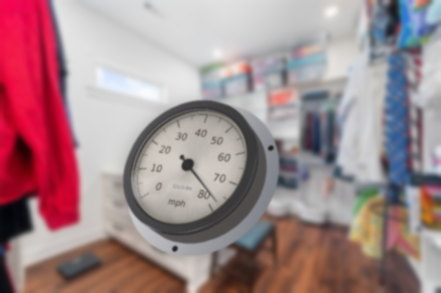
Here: 77.5 (mph)
